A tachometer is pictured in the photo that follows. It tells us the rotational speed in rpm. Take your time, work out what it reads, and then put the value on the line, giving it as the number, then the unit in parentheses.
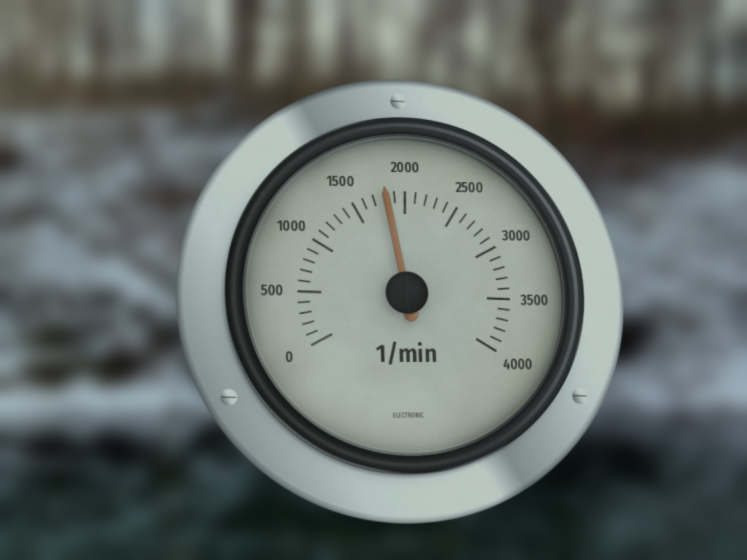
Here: 1800 (rpm)
